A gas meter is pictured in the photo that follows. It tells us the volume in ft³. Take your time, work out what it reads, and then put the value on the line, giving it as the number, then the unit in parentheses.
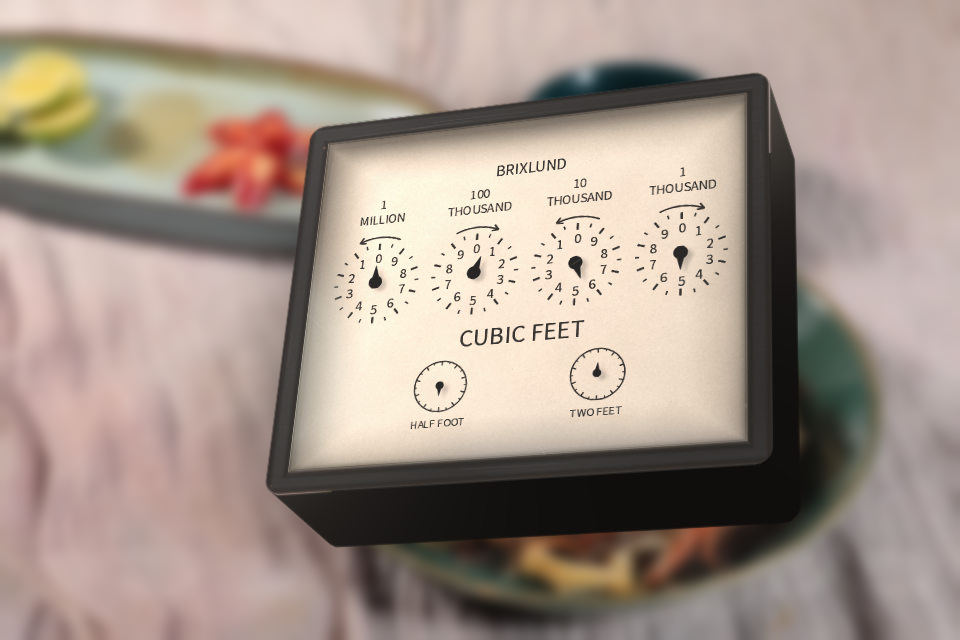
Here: 5500 (ft³)
